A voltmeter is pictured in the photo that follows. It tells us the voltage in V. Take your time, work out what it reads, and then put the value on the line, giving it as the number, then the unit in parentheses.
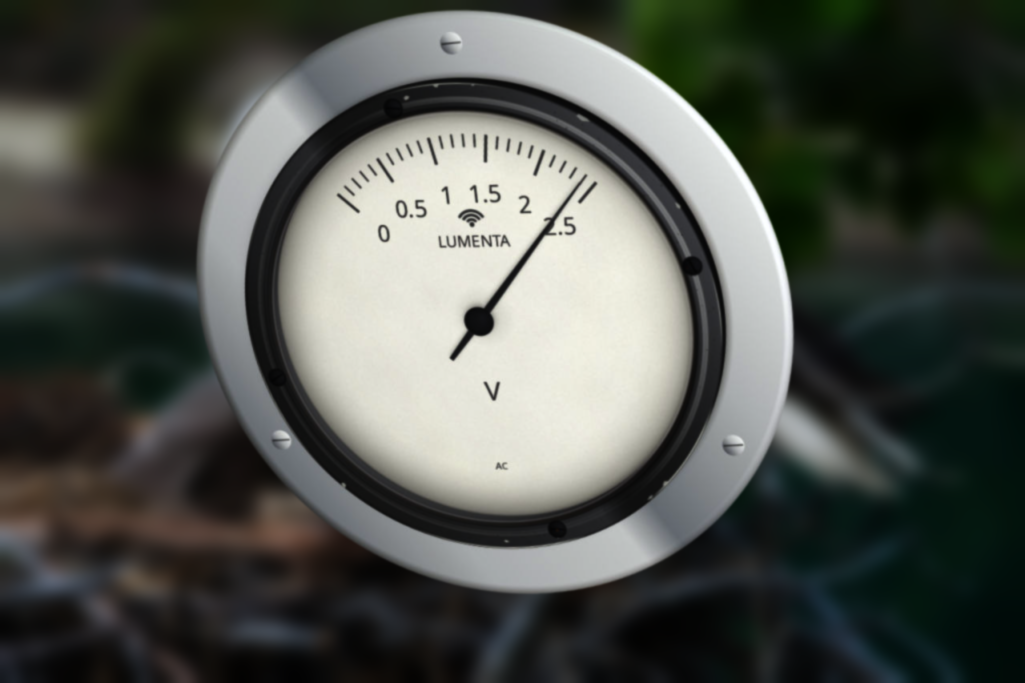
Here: 2.4 (V)
